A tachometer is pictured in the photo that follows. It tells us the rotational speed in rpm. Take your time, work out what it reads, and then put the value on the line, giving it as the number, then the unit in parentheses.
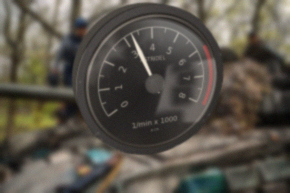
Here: 3250 (rpm)
